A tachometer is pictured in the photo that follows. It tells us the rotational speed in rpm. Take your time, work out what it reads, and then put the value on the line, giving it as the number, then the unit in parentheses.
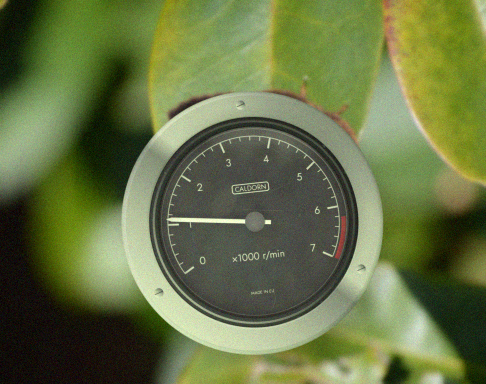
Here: 1100 (rpm)
